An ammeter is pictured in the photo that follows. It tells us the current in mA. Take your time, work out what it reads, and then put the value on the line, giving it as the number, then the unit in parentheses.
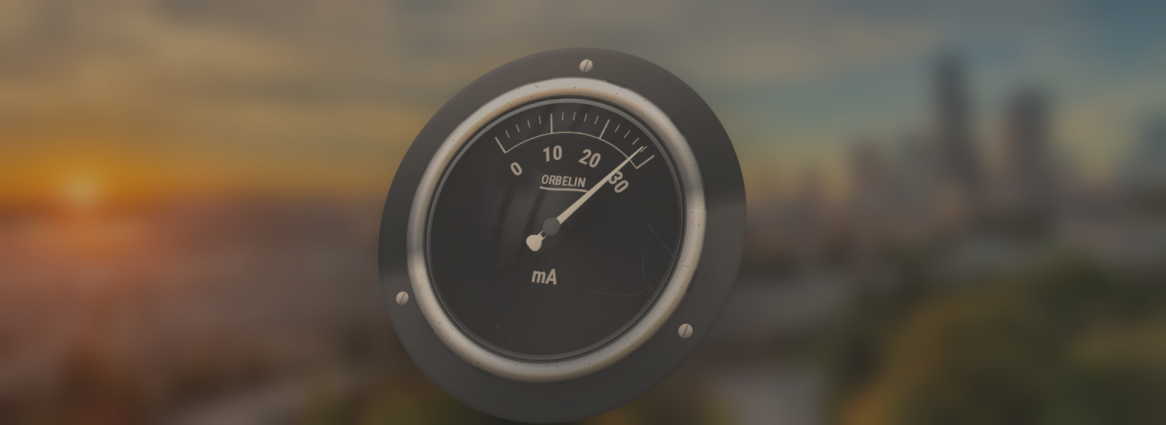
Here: 28 (mA)
